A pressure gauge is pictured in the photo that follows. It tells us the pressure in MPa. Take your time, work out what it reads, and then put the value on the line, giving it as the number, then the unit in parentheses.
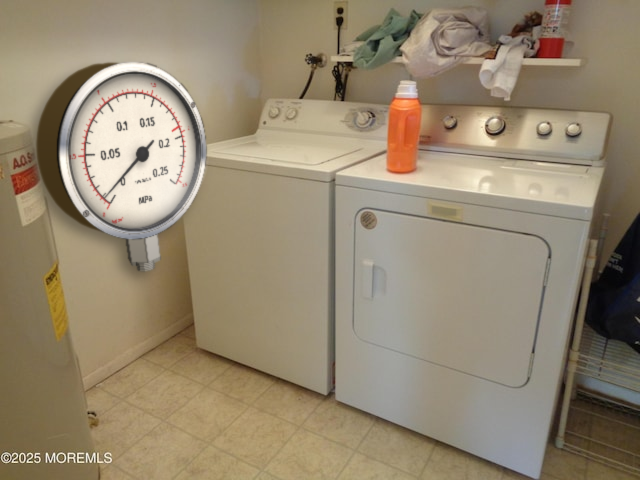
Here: 0.01 (MPa)
